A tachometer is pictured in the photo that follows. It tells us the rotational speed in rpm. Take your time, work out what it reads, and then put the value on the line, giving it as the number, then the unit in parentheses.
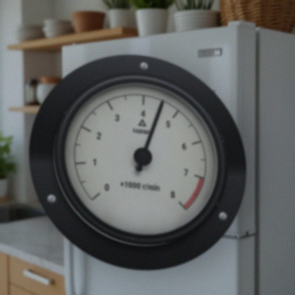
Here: 4500 (rpm)
